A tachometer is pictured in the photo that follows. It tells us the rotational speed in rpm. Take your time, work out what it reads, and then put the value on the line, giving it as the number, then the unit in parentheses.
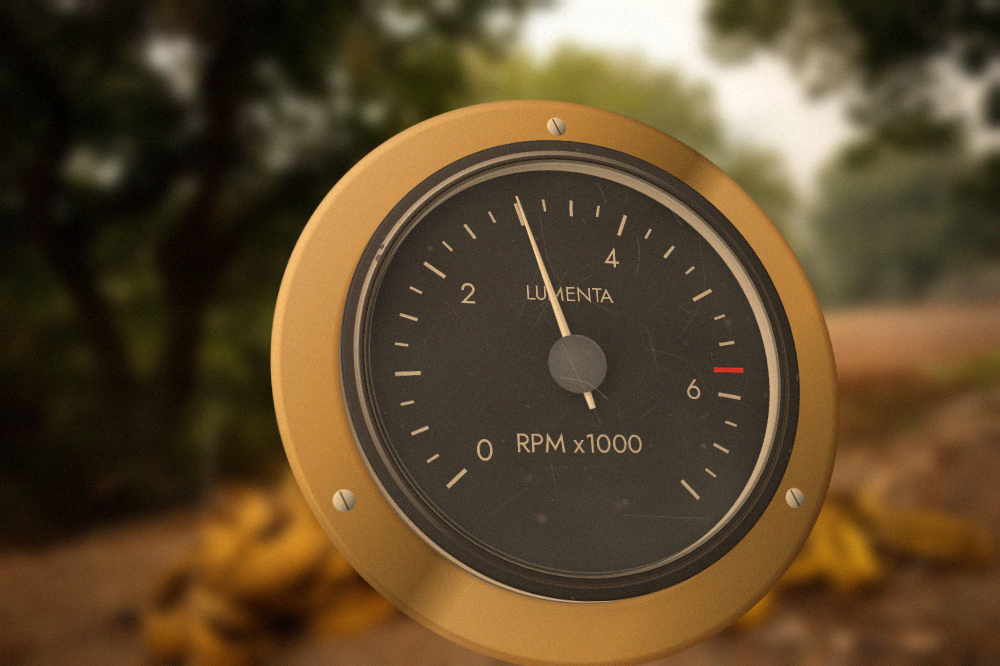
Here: 3000 (rpm)
